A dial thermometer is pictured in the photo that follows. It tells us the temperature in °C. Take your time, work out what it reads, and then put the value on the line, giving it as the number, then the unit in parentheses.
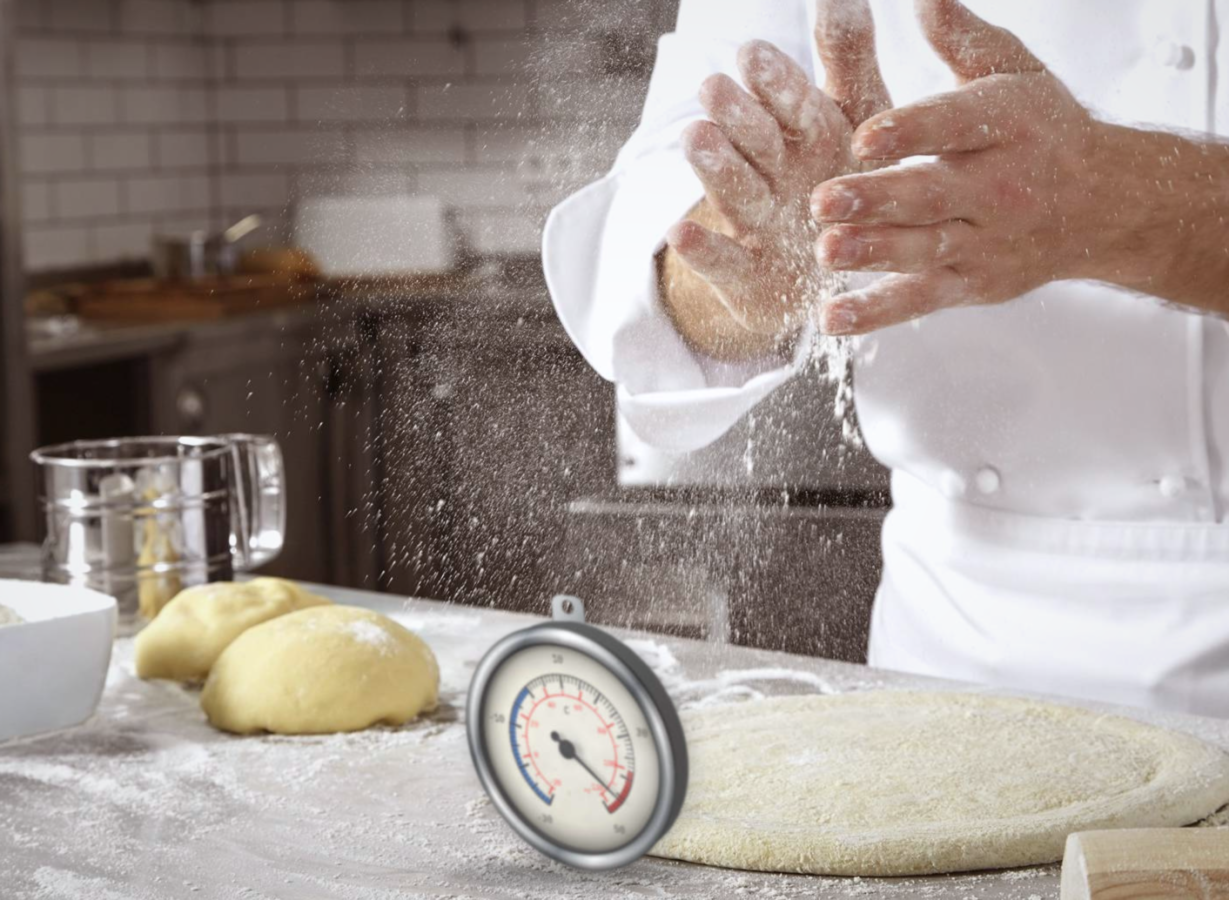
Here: 45 (°C)
